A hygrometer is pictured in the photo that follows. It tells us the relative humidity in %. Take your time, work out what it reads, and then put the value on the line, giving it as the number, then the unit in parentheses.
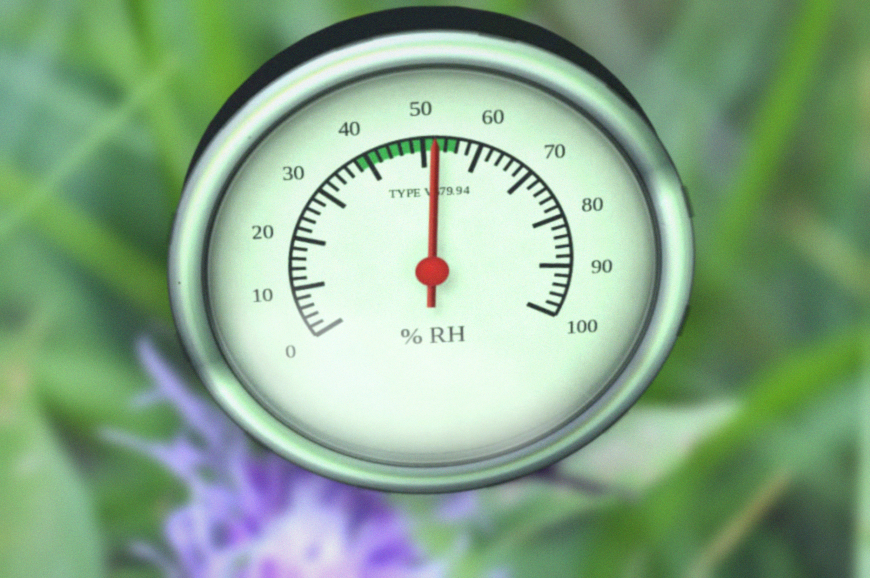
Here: 52 (%)
